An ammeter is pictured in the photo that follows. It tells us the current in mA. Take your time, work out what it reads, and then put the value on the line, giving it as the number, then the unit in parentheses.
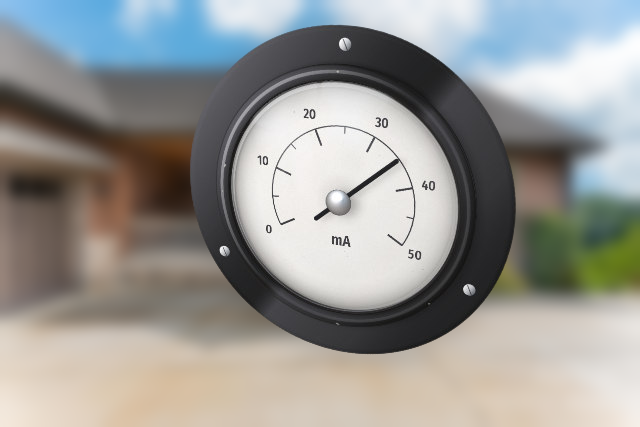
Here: 35 (mA)
